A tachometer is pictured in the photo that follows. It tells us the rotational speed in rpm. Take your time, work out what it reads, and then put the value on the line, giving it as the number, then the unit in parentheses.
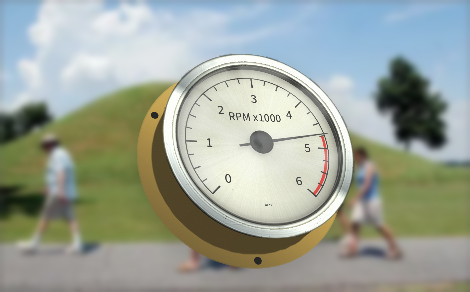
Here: 4750 (rpm)
